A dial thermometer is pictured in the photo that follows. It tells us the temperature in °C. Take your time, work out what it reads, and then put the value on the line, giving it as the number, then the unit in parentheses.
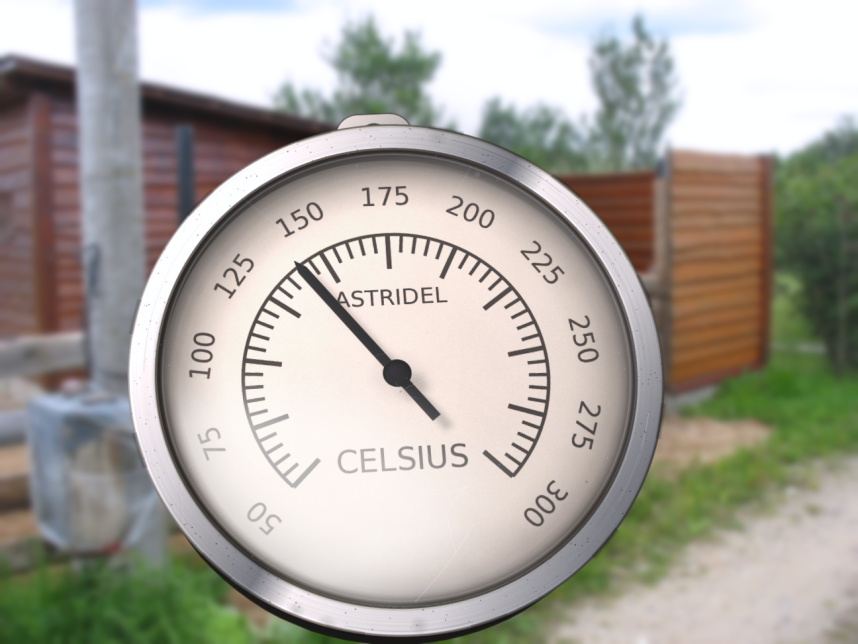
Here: 140 (°C)
